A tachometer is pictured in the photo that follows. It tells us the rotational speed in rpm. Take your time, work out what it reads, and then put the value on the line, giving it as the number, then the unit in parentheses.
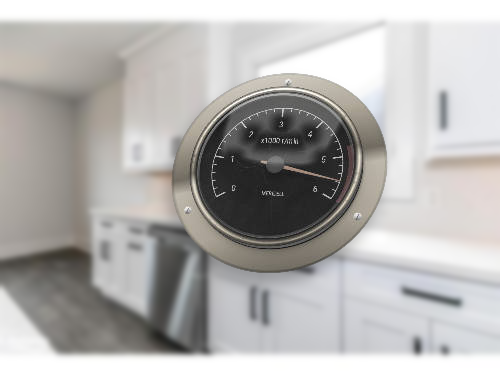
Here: 5600 (rpm)
